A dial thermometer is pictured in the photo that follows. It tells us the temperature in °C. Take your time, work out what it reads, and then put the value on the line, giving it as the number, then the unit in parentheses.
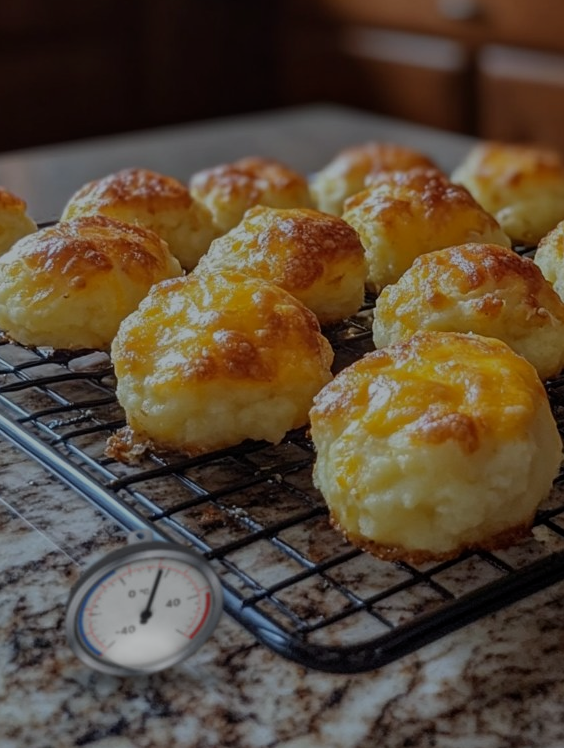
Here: 16 (°C)
